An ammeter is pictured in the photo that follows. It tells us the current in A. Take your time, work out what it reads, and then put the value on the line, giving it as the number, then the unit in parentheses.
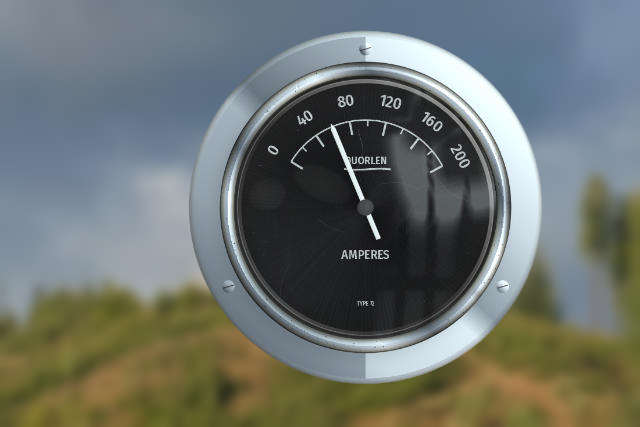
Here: 60 (A)
